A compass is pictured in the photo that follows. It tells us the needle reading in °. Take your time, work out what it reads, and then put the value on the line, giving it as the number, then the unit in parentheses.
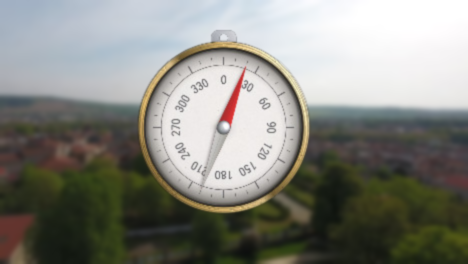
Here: 20 (°)
